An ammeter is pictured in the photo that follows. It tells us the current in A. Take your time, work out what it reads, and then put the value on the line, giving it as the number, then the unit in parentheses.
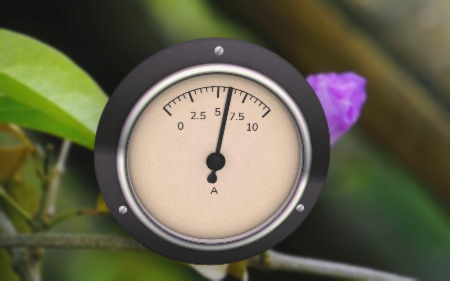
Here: 6 (A)
